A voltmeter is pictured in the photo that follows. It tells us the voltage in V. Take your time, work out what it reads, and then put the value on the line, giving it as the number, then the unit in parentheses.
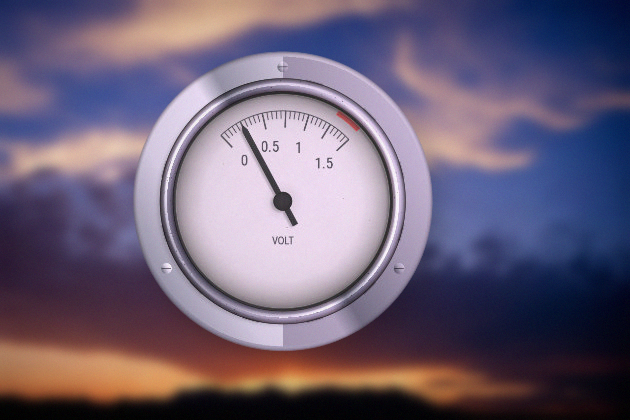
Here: 0.25 (V)
